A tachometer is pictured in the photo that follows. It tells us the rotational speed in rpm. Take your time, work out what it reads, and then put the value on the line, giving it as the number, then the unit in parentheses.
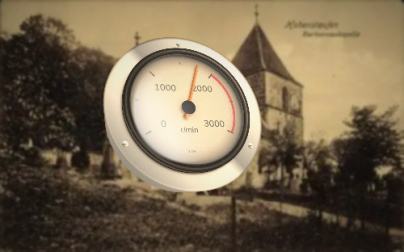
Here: 1750 (rpm)
